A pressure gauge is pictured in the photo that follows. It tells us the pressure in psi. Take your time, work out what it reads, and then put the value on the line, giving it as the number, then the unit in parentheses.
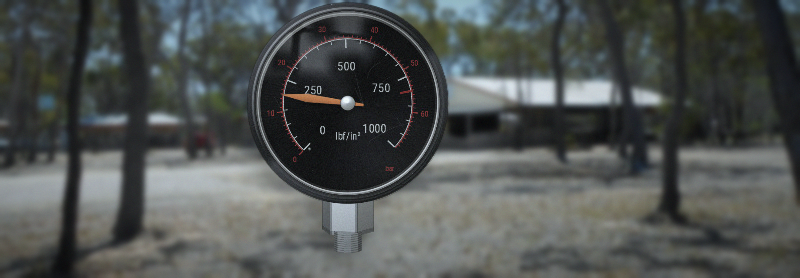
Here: 200 (psi)
